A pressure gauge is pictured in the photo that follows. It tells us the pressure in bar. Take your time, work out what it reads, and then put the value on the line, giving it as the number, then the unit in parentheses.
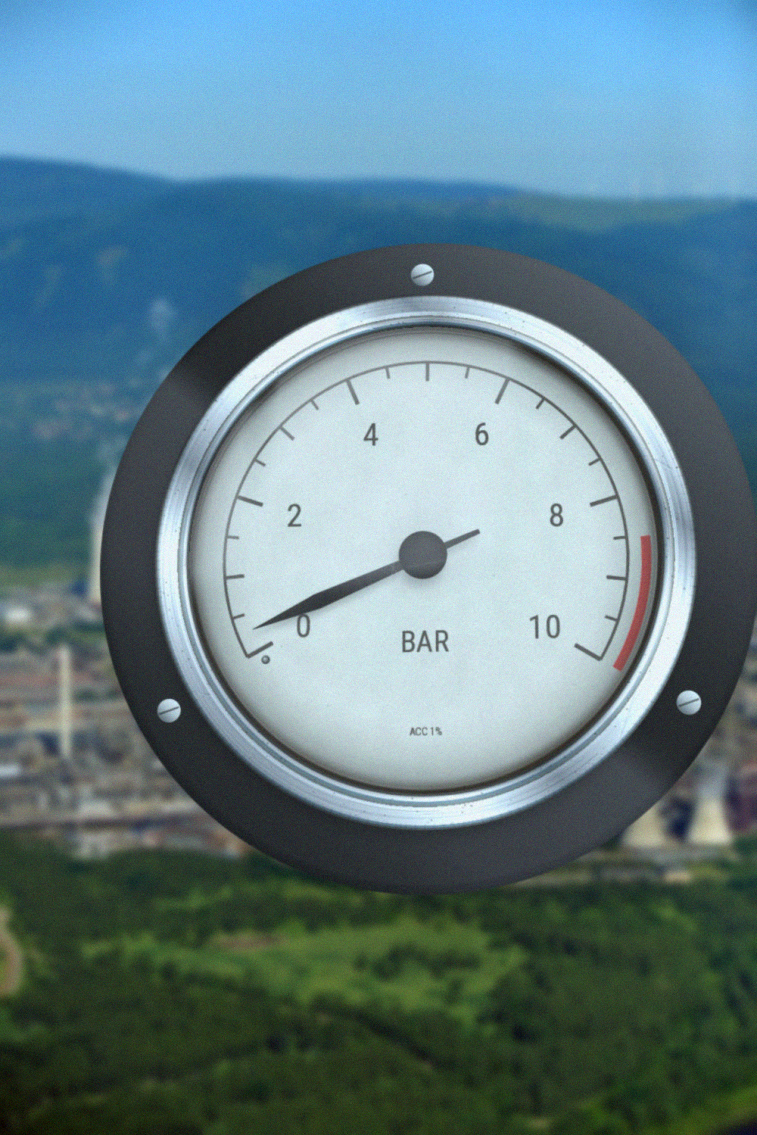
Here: 0.25 (bar)
